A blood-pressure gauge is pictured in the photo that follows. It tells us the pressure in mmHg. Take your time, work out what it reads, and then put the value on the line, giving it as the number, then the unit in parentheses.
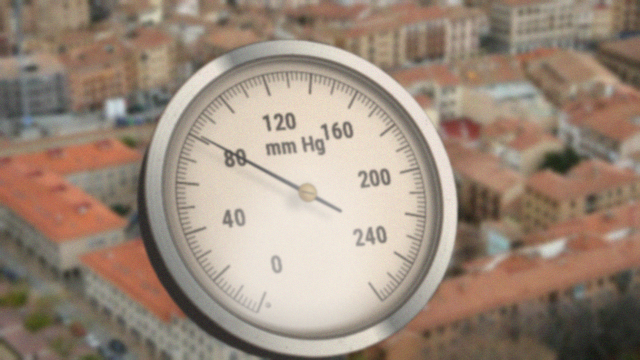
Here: 80 (mmHg)
